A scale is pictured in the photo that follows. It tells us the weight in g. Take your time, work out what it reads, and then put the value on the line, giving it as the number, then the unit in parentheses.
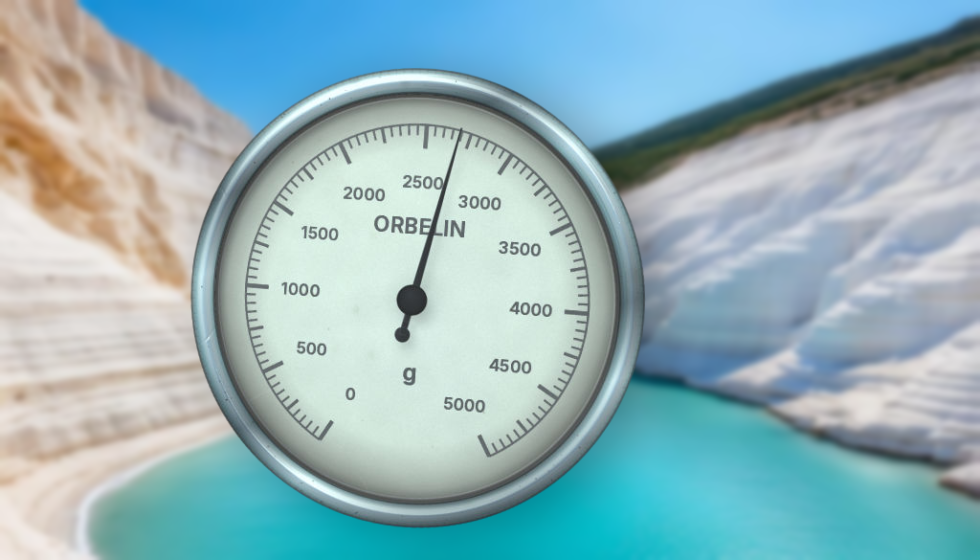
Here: 2700 (g)
